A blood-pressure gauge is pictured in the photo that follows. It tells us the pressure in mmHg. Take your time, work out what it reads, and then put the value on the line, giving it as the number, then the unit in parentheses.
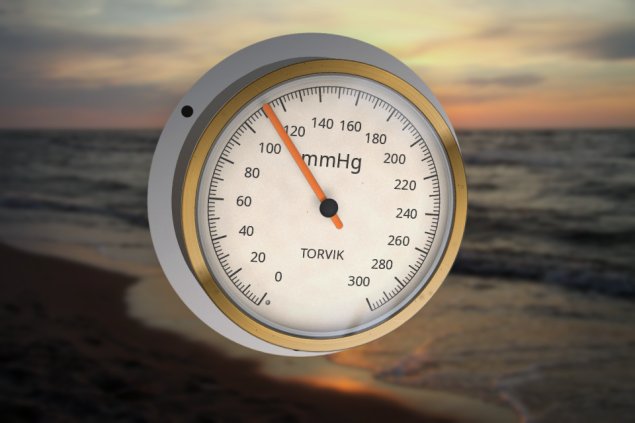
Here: 112 (mmHg)
